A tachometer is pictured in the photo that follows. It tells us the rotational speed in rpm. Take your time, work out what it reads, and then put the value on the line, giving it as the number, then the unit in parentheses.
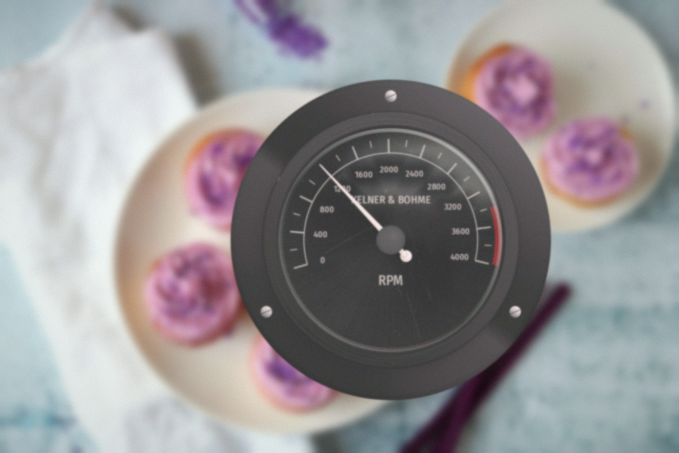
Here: 1200 (rpm)
